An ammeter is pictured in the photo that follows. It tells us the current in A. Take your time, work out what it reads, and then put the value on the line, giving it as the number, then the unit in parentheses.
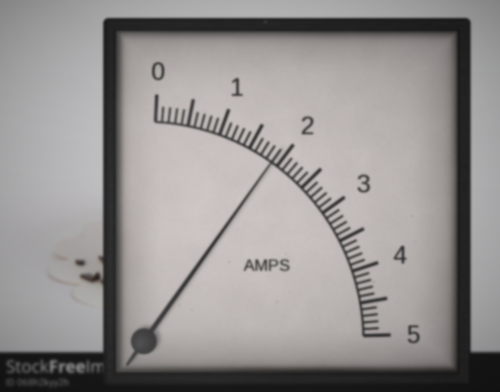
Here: 1.9 (A)
